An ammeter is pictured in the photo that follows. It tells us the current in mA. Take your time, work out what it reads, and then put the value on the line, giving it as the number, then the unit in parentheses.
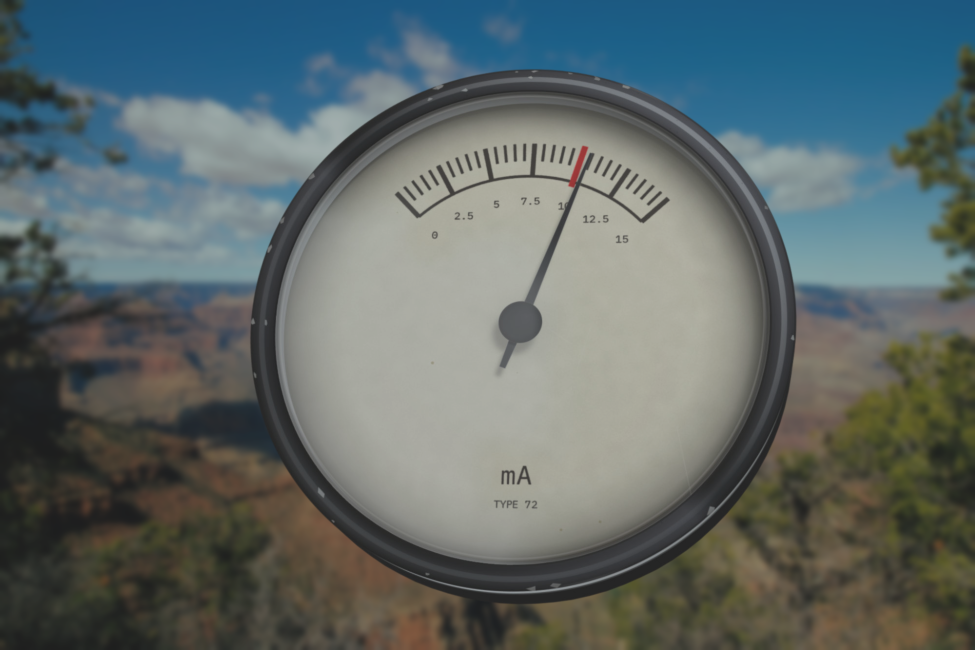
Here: 10.5 (mA)
